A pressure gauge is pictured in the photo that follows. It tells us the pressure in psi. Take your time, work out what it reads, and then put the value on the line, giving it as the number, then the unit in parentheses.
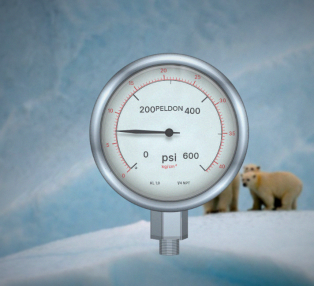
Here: 100 (psi)
